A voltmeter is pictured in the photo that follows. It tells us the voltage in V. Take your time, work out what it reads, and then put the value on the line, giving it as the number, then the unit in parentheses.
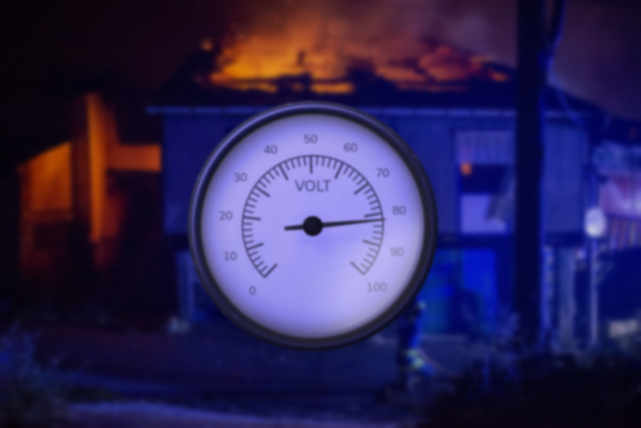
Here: 82 (V)
